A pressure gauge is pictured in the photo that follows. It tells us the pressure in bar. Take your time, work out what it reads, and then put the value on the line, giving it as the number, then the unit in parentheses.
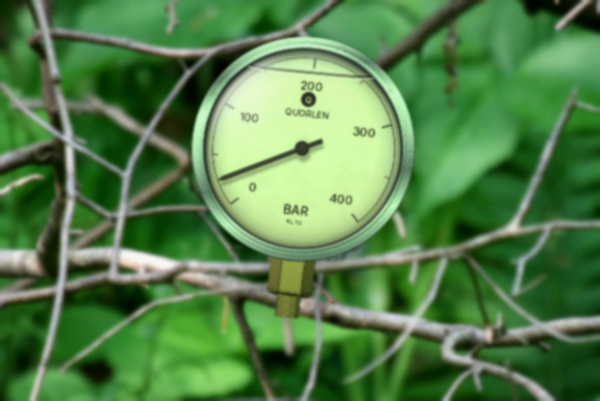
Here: 25 (bar)
